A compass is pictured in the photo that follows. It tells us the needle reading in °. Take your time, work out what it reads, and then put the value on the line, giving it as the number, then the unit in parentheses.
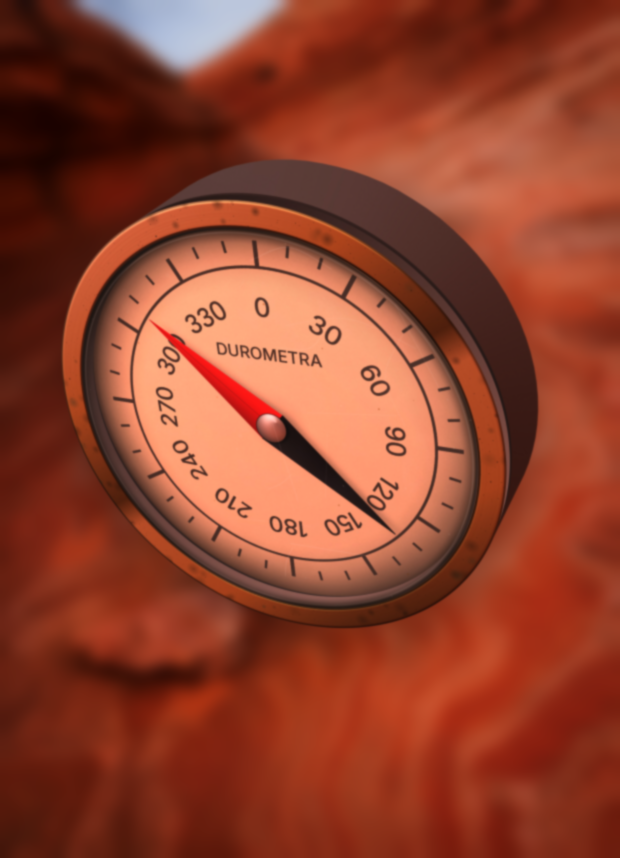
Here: 310 (°)
